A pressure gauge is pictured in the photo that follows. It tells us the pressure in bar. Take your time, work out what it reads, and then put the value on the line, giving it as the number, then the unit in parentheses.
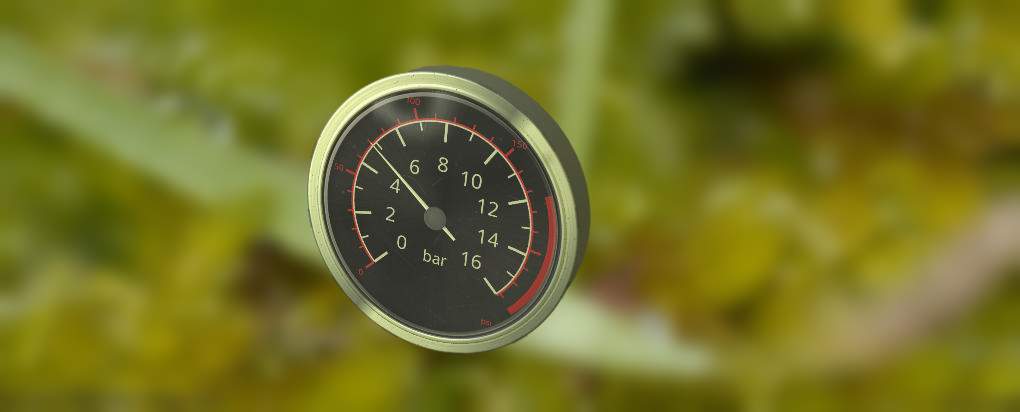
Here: 5 (bar)
